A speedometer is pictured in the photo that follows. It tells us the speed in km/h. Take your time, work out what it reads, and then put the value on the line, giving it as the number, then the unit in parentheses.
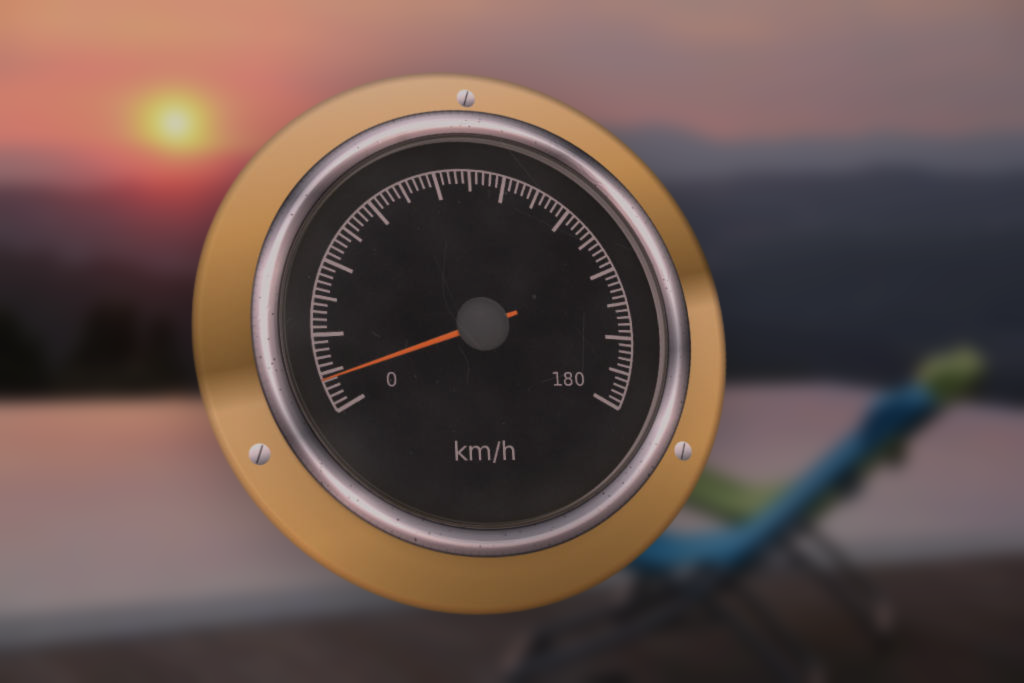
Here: 8 (km/h)
